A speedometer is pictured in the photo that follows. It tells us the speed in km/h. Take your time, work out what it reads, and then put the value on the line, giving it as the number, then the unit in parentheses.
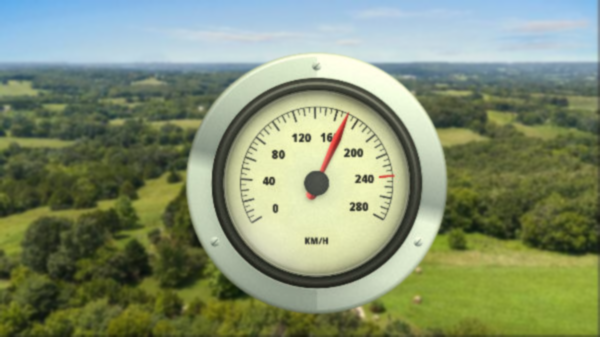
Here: 170 (km/h)
